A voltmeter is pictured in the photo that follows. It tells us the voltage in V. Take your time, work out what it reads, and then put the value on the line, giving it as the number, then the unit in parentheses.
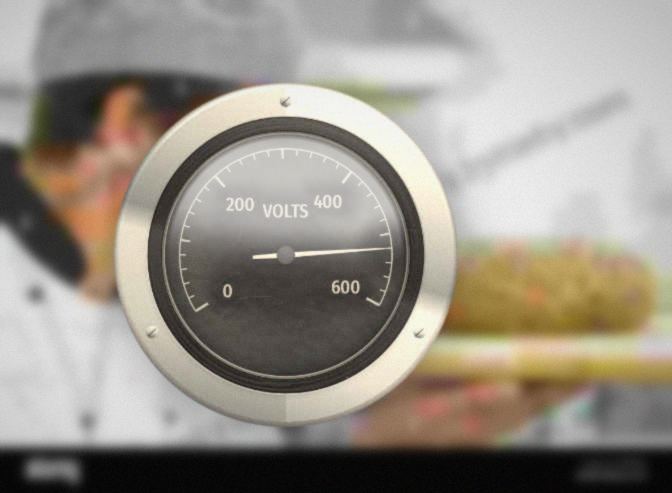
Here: 520 (V)
